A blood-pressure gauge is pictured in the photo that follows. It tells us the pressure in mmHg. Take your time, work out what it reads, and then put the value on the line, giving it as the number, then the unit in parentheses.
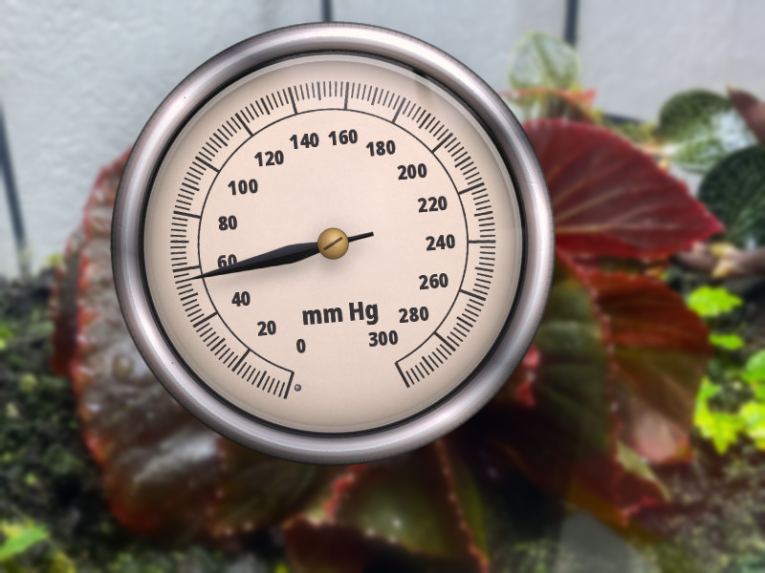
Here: 56 (mmHg)
